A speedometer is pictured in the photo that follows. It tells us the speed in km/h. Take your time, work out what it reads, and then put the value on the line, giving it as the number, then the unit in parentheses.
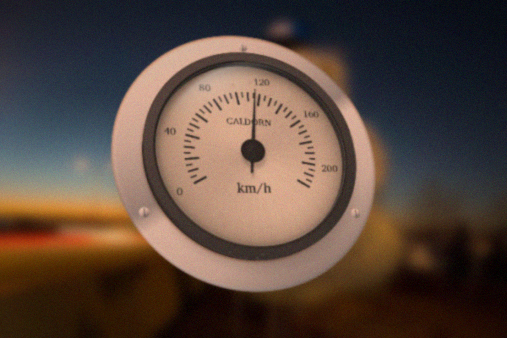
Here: 115 (km/h)
